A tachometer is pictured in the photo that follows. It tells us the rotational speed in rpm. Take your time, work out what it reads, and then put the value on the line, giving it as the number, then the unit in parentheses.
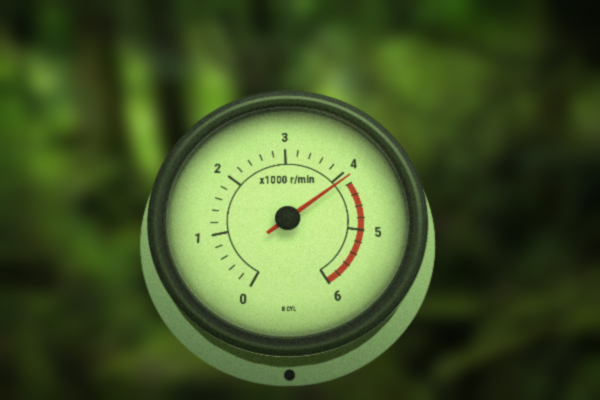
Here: 4100 (rpm)
